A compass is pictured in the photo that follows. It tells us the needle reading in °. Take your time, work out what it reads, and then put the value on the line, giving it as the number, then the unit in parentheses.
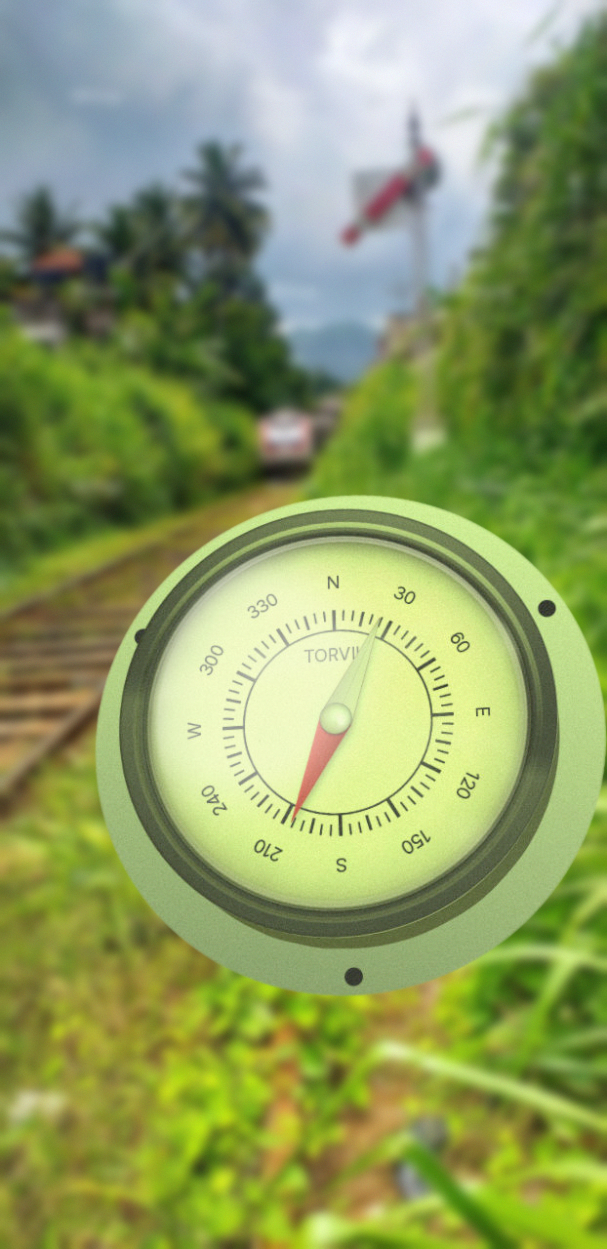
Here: 205 (°)
